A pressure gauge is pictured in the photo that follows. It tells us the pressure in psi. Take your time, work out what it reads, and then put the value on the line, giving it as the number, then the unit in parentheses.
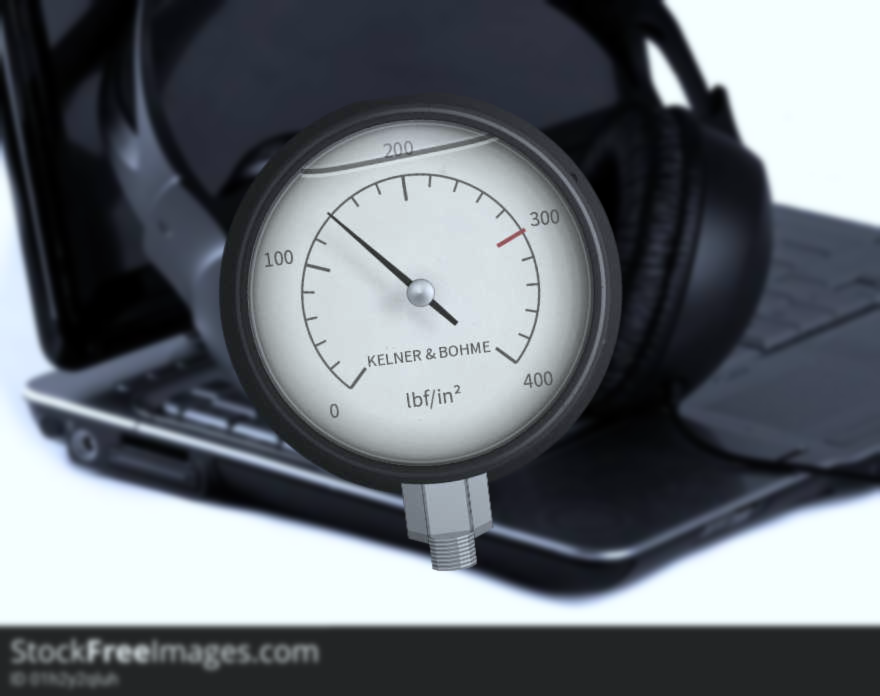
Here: 140 (psi)
